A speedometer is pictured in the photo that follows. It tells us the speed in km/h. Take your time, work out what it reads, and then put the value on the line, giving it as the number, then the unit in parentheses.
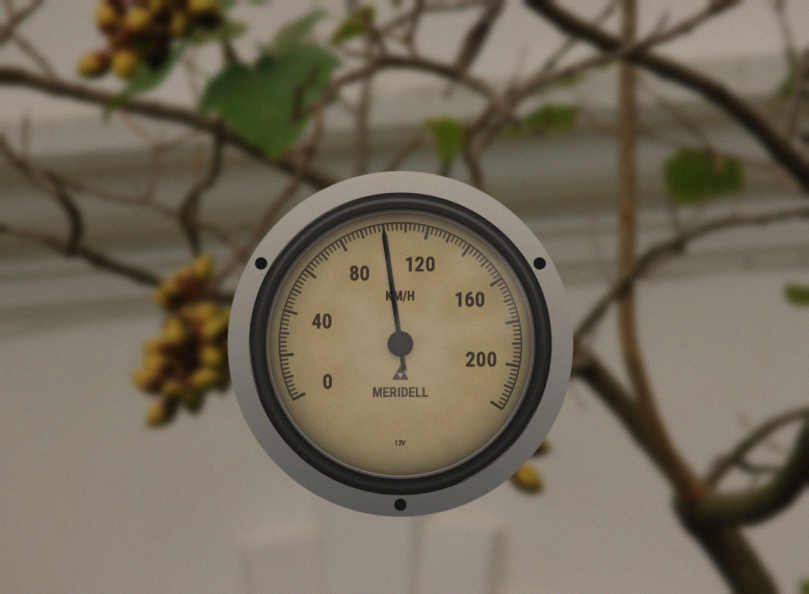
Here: 100 (km/h)
